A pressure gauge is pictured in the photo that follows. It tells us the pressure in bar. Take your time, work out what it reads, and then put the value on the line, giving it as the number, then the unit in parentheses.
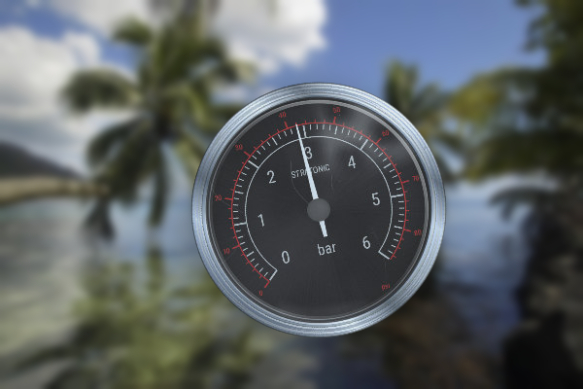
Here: 2.9 (bar)
